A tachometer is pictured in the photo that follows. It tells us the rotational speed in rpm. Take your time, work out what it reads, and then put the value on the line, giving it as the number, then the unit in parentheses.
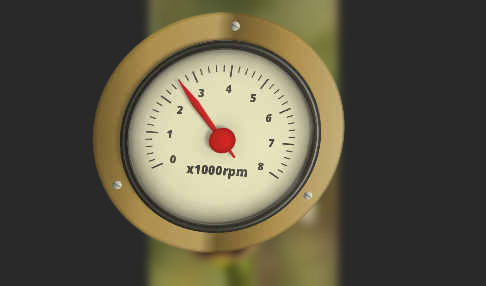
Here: 2600 (rpm)
